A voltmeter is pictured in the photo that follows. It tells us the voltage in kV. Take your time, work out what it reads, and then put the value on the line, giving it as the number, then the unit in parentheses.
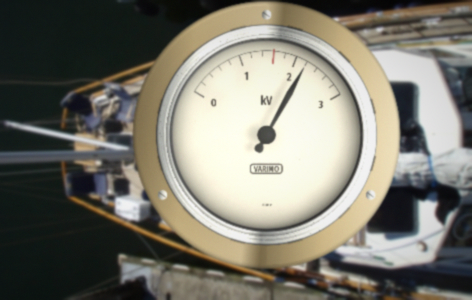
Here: 2.2 (kV)
